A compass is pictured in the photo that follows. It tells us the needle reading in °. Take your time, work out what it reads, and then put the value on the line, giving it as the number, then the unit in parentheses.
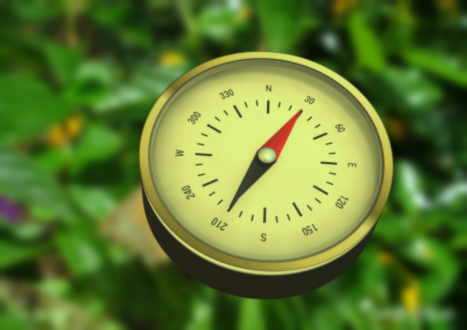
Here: 30 (°)
